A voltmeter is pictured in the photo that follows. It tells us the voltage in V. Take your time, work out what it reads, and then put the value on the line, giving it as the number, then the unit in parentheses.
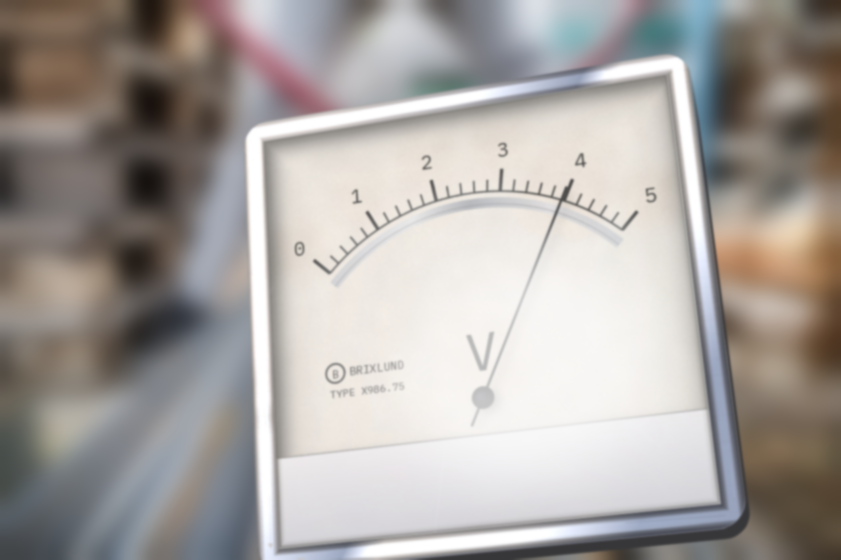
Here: 4 (V)
